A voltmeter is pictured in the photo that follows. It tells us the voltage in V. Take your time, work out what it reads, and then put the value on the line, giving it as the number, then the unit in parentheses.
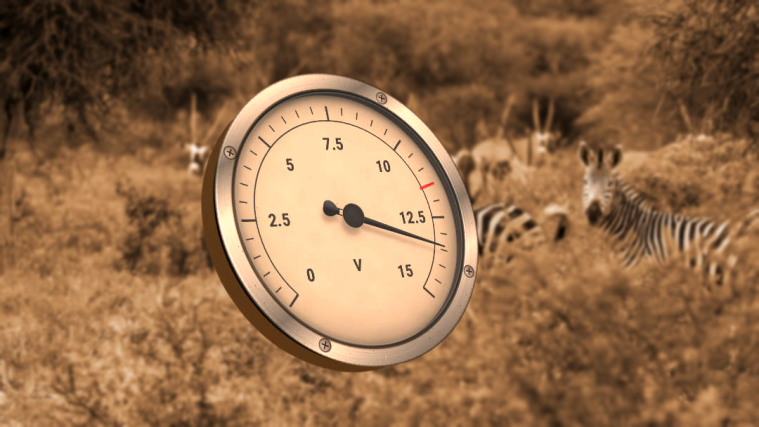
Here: 13.5 (V)
